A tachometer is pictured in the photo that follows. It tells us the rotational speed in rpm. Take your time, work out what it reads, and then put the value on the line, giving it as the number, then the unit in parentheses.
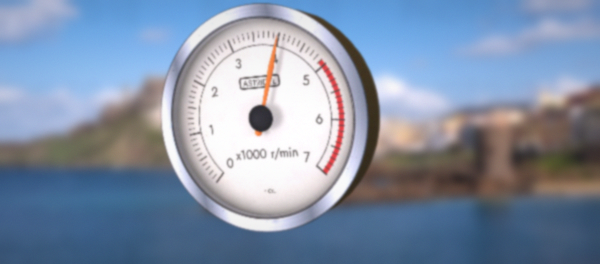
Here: 4000 (rpm)
